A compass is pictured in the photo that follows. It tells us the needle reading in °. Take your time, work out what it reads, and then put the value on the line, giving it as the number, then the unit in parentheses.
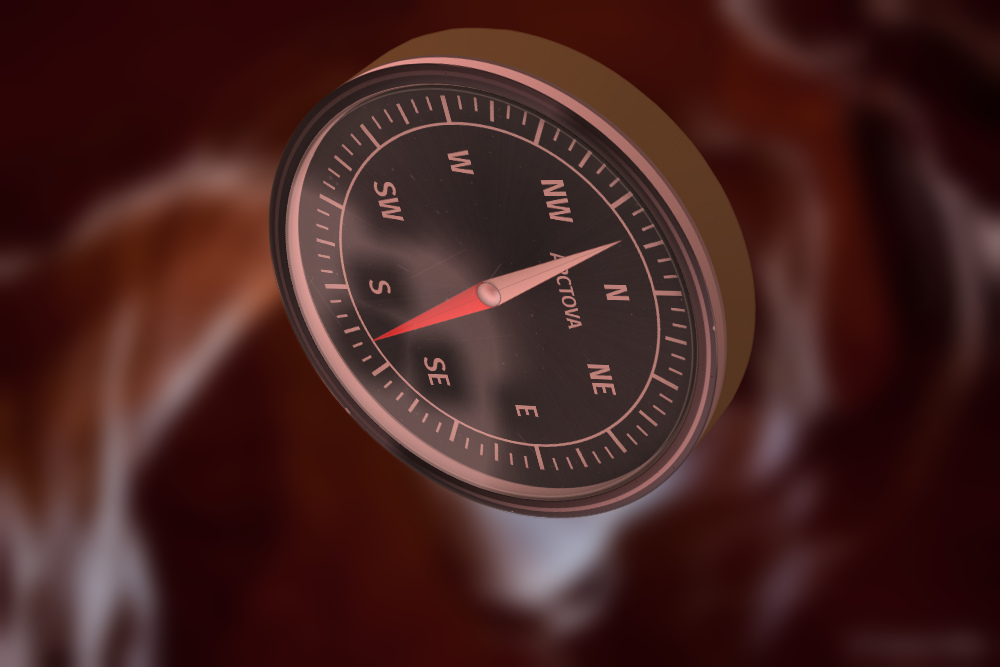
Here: 160 (°)
